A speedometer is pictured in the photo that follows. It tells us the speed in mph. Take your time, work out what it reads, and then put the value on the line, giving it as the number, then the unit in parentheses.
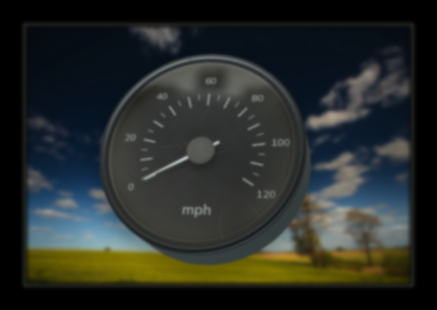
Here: 0 (mph)
